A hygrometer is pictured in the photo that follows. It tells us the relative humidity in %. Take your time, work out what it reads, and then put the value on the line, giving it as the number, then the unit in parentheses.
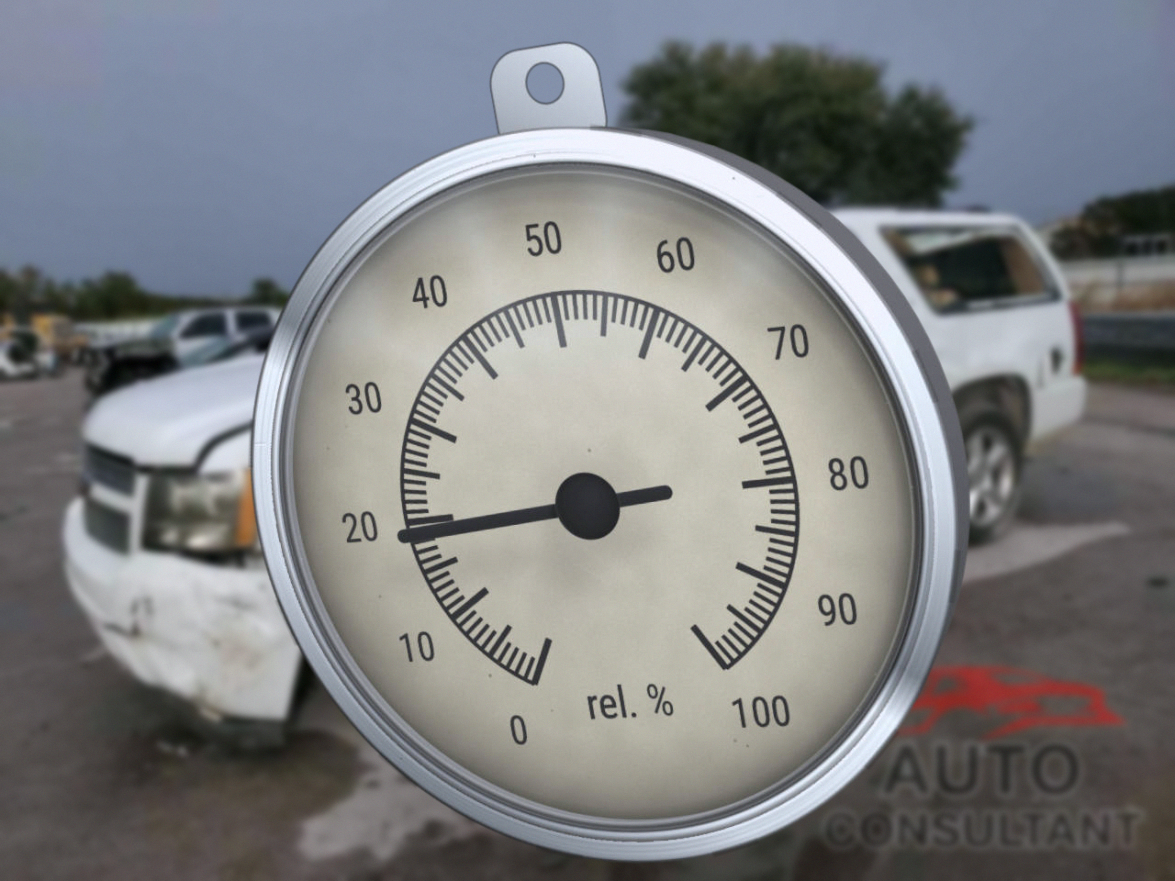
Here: 19 (%)
